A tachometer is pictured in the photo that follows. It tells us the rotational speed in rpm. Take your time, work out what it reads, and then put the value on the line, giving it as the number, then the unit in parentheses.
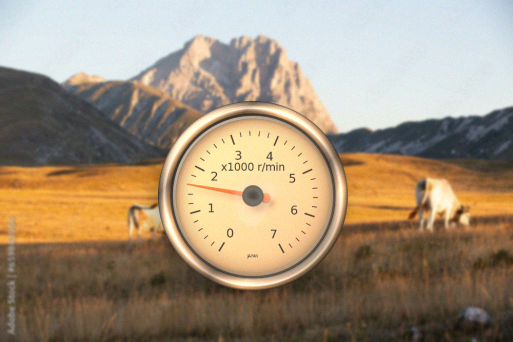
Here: 1600 (rpm)
